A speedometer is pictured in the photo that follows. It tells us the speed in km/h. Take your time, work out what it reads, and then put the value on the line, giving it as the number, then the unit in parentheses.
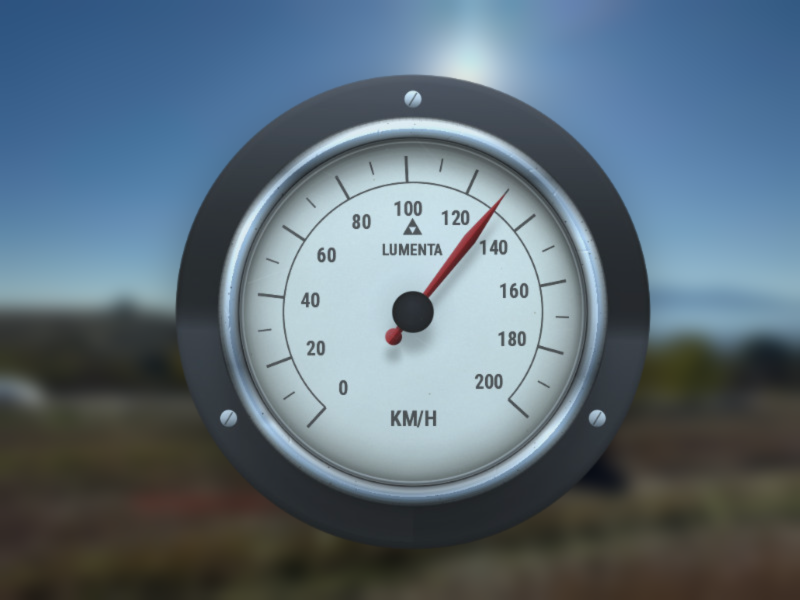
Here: 130 (km/h)
